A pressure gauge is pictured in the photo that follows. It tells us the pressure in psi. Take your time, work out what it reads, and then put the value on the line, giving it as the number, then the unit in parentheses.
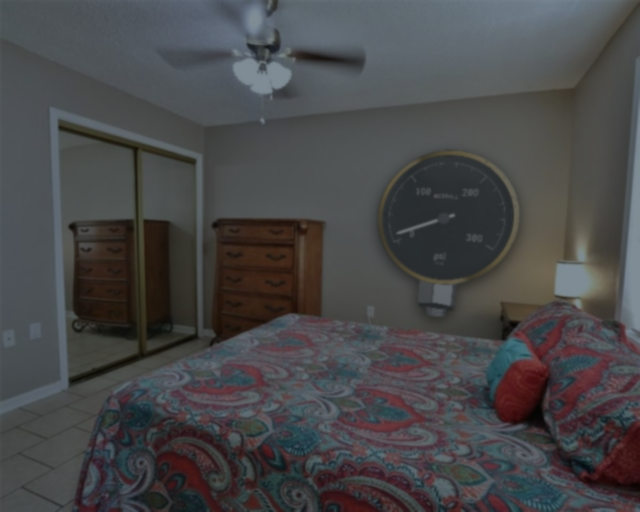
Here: 10 (psi)
